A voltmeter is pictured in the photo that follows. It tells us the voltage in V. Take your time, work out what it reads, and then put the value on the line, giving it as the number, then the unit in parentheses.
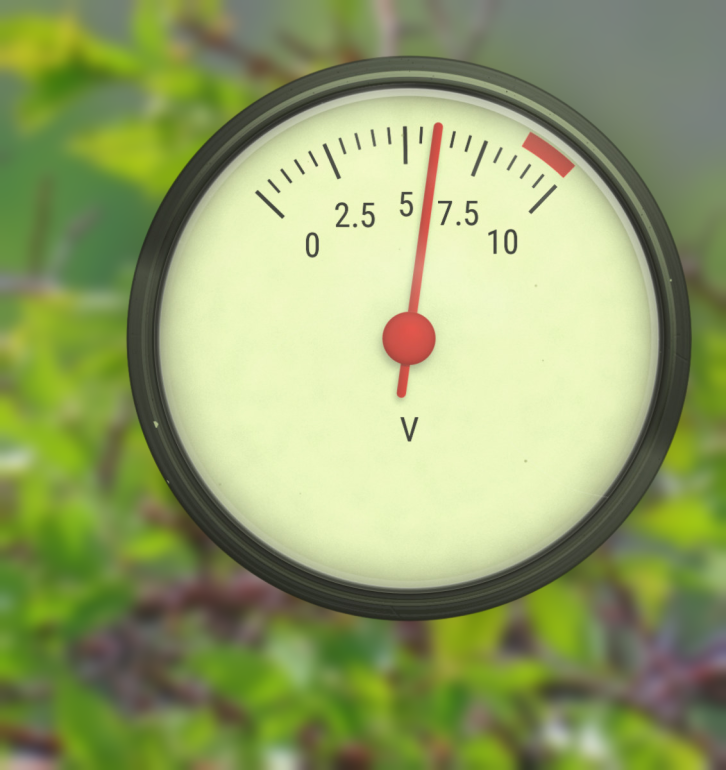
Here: 6 (V)
